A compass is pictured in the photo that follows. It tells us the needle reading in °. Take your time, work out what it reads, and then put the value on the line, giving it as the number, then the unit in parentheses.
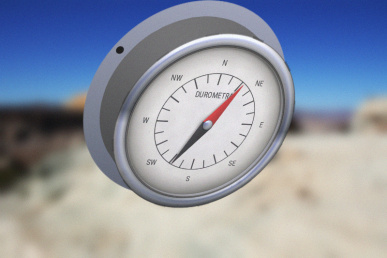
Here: 30 (°)
